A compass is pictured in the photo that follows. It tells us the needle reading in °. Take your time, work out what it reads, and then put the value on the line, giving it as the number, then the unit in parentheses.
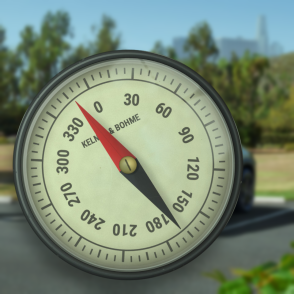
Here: 347.5 (°)
